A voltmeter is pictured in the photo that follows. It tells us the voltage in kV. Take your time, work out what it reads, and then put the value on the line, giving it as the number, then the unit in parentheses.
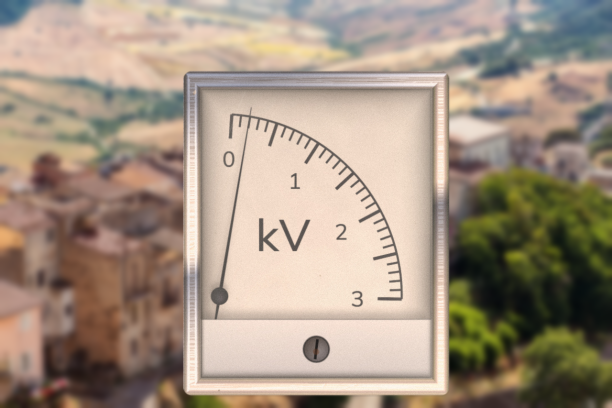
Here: 0.2 (kV)
